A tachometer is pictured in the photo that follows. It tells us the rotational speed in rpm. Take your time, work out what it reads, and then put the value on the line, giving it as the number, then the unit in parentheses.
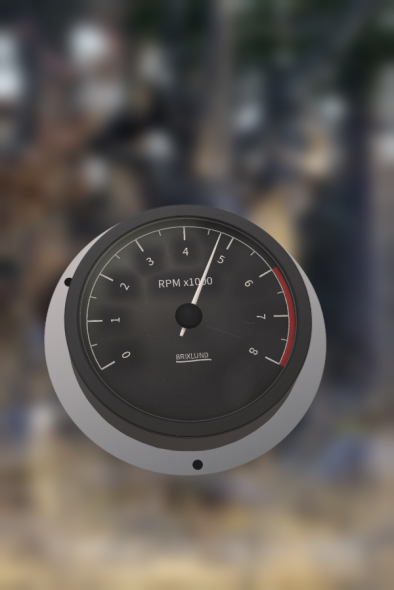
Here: 4750 (rpm)
